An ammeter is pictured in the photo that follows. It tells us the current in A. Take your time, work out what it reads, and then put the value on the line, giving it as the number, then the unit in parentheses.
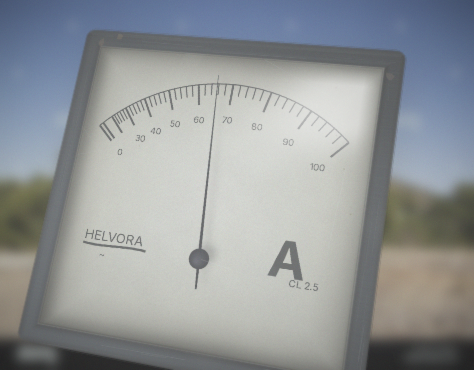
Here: 66 (A)
